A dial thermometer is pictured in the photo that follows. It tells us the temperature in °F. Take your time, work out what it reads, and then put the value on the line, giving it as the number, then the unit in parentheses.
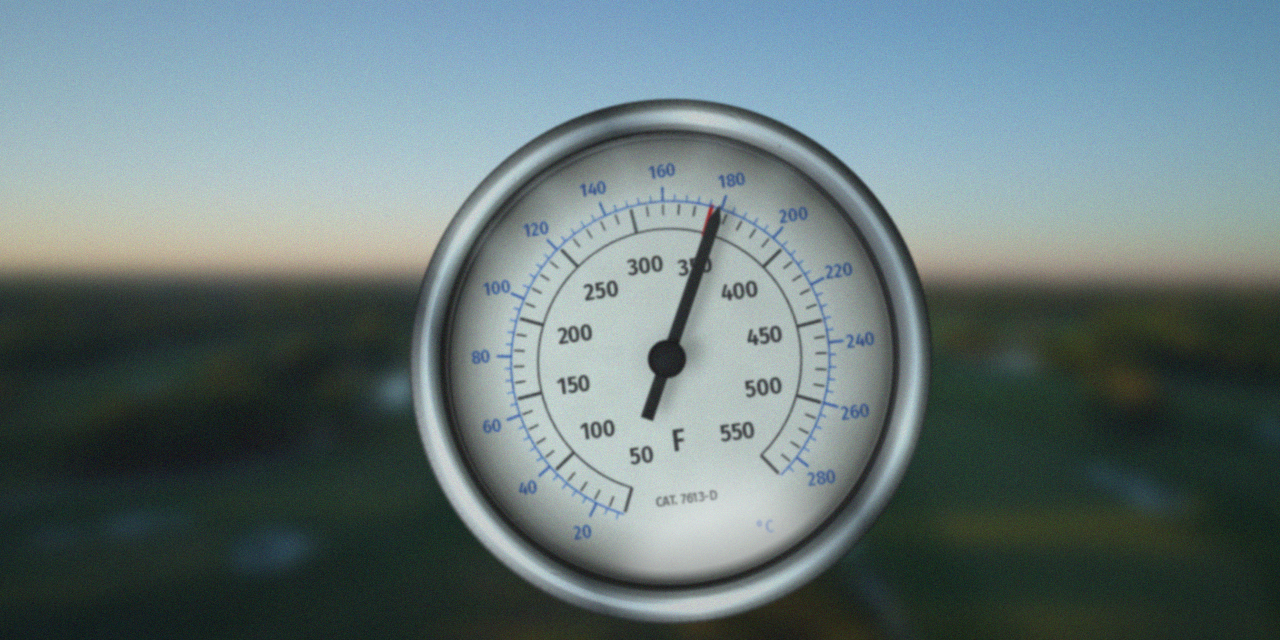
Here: 355 (°F)
